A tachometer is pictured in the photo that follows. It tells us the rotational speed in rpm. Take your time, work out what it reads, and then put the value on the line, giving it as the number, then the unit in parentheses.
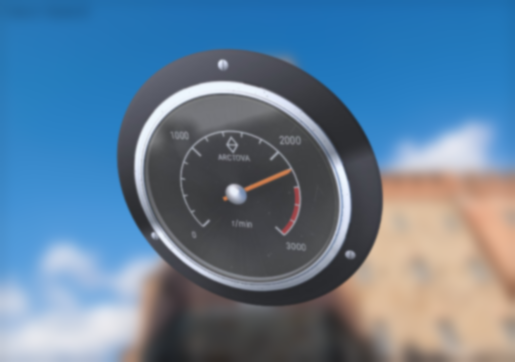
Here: 2200 (rpm)
